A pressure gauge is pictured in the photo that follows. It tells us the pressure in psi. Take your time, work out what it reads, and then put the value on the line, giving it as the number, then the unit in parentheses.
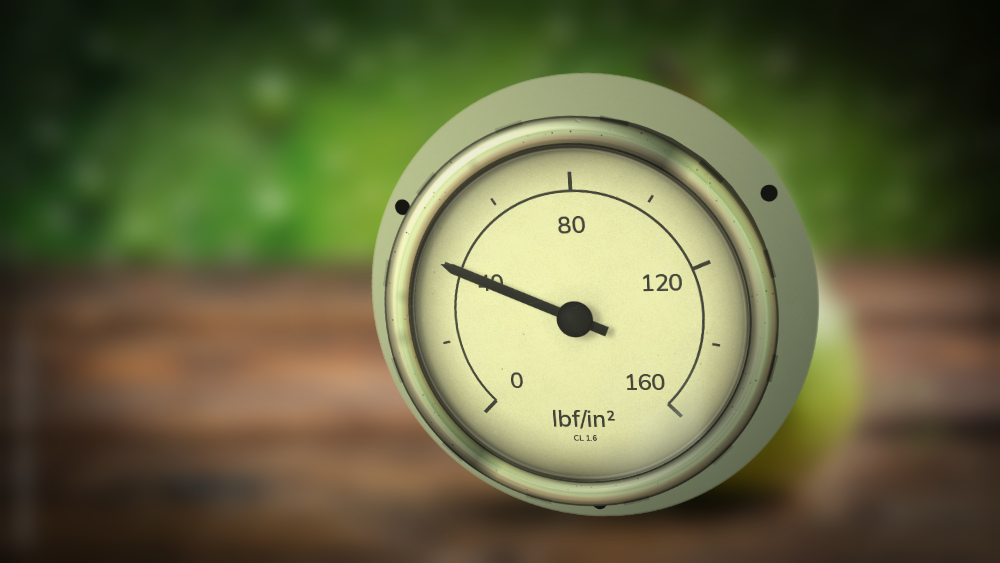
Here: 40 (psi)
